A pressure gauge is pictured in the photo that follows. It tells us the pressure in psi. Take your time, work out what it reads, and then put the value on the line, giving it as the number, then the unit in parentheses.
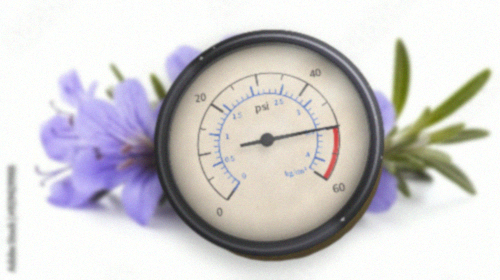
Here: 50 (psi)
